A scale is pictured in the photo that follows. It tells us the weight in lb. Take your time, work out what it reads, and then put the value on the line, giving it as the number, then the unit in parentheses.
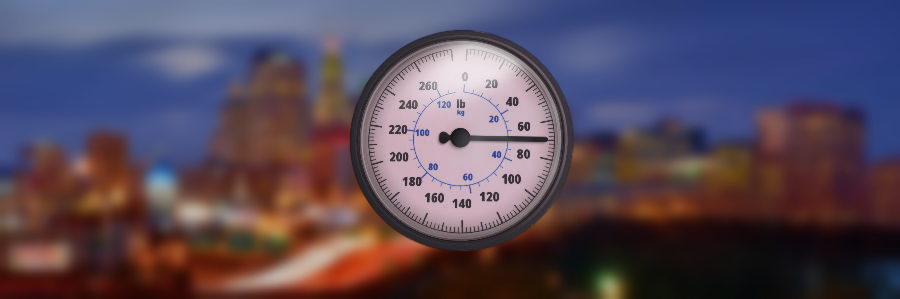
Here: 70 (lb)
